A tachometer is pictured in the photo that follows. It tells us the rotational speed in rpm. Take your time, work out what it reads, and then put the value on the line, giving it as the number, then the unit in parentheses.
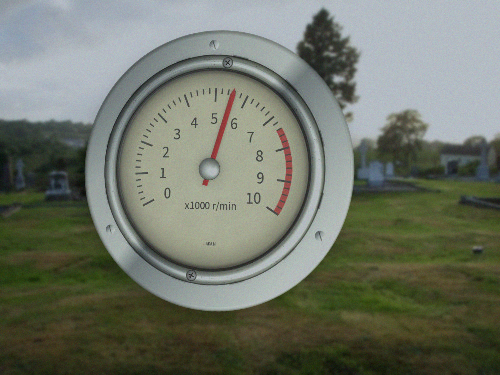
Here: 5600 (rpm)
